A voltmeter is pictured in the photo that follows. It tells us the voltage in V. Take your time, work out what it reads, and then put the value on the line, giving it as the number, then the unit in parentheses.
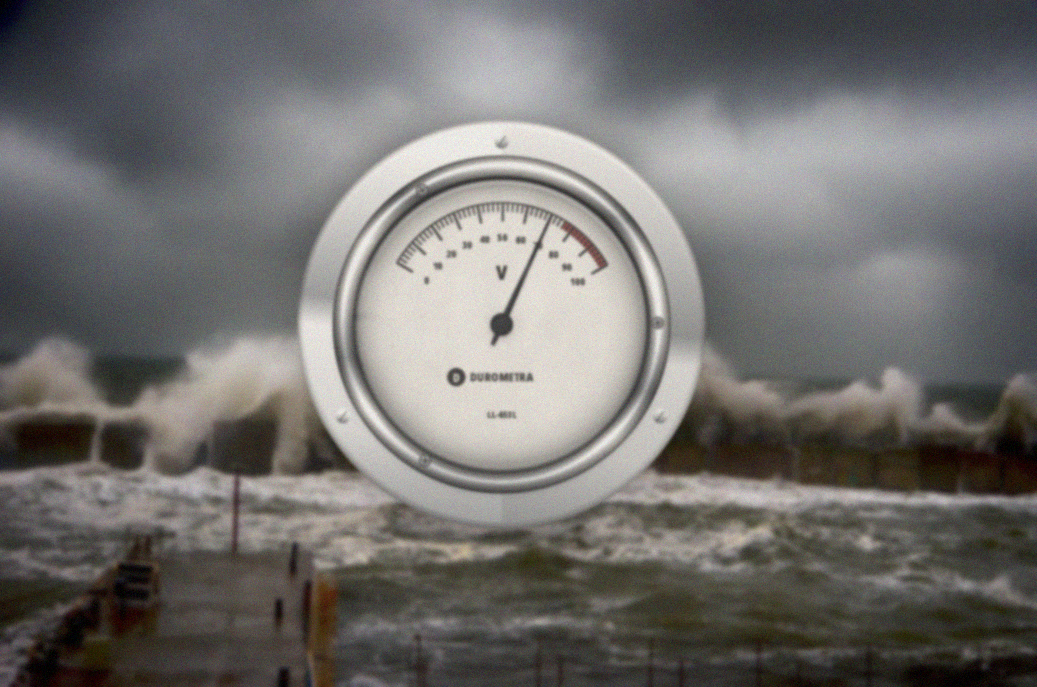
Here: 70 (V)
